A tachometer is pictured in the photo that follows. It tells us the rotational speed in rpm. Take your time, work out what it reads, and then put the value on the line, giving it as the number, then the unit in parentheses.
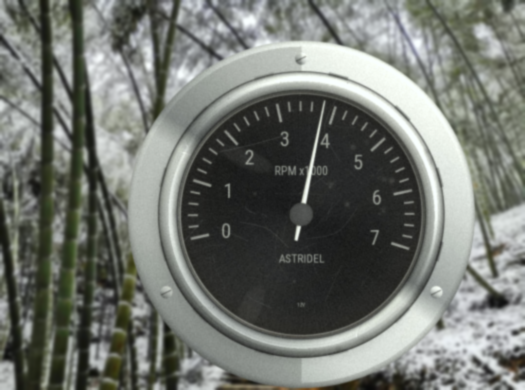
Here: 3800 (rpm)
